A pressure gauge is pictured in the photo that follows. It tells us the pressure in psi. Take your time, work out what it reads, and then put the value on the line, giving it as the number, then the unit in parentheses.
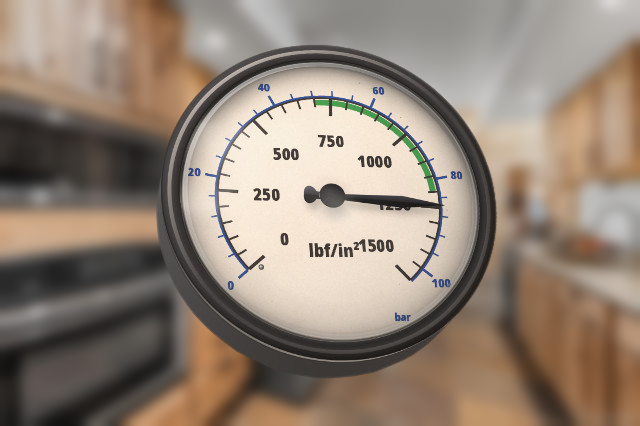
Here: 1250 (psi)
